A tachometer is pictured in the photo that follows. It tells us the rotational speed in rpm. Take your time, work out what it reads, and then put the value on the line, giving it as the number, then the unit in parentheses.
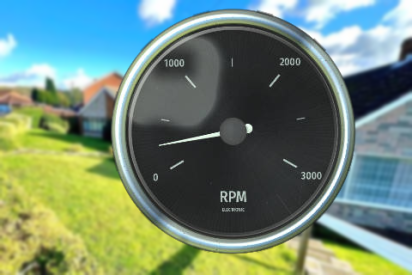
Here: 250 (rpm)
